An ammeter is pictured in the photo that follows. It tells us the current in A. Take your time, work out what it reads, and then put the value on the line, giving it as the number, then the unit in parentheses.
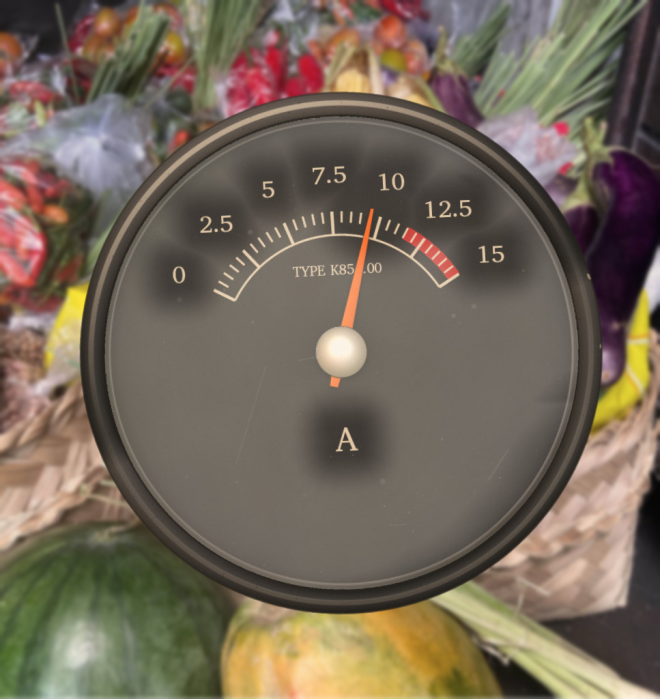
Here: 9.5 (A)
